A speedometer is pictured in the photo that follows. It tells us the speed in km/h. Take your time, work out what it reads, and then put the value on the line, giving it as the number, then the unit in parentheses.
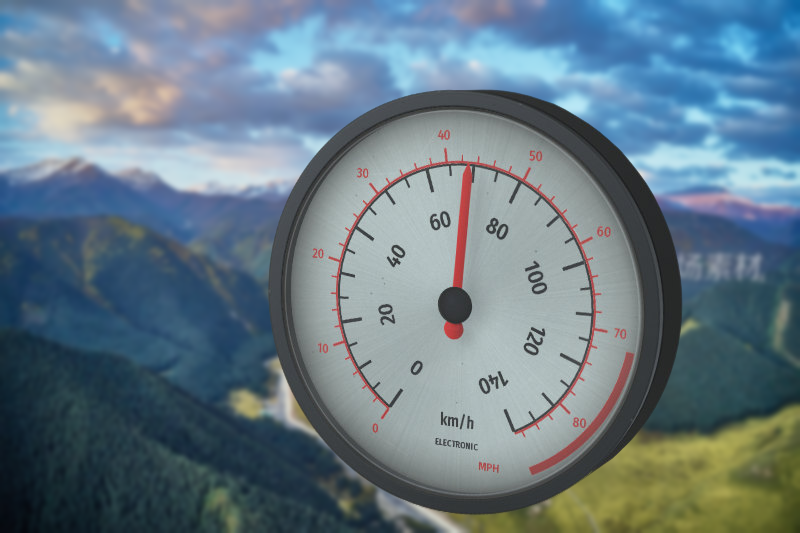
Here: 70 (km/h)
